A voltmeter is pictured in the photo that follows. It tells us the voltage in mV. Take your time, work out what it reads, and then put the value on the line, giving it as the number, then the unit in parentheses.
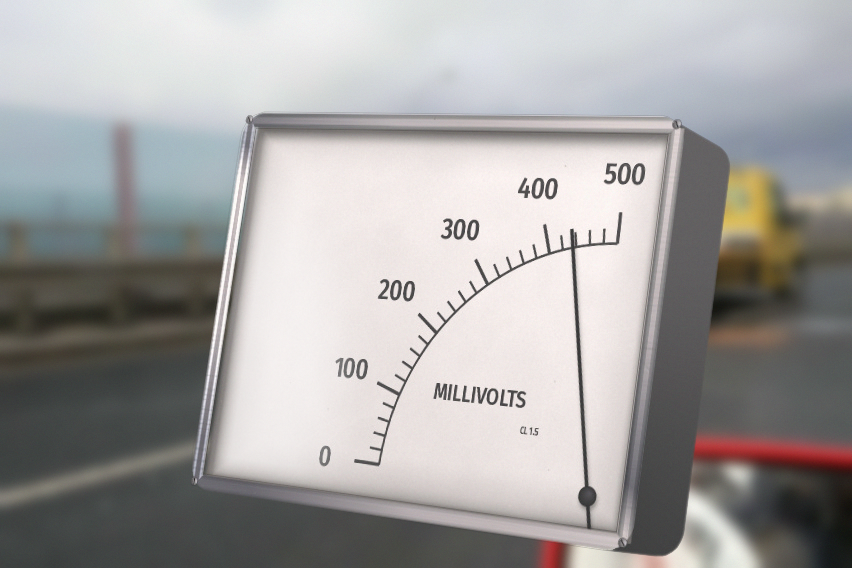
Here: 440 (mV)
